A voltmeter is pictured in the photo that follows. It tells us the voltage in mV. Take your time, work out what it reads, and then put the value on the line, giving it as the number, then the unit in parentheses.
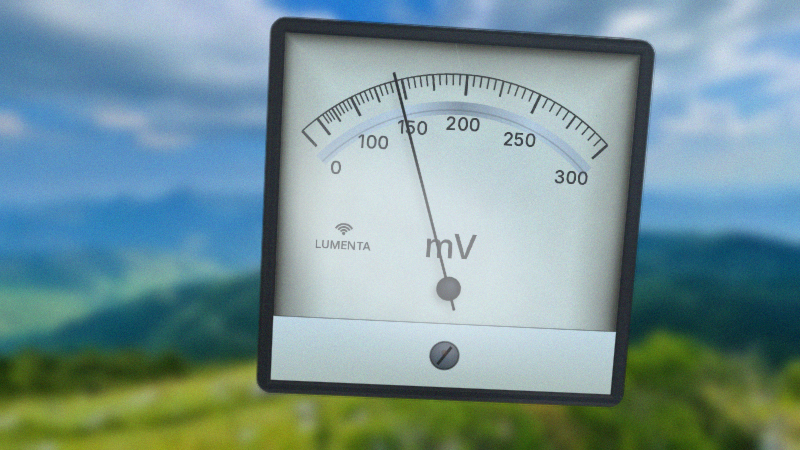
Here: 145 (mV)
